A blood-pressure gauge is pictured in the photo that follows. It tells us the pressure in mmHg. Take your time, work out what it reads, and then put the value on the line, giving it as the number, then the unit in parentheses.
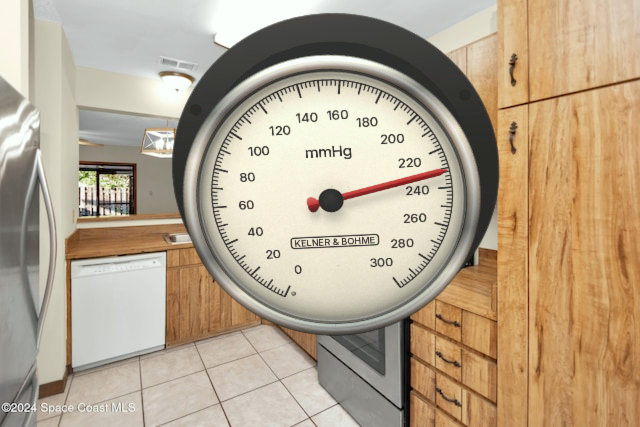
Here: 230 (mmHg)
